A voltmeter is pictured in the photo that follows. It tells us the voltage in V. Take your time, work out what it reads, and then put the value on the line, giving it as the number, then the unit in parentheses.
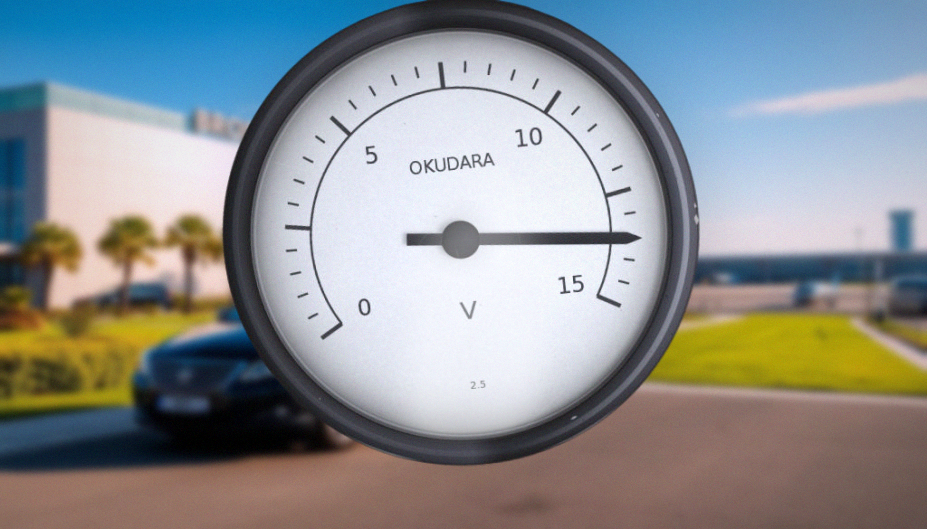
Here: 13.5 (V)
